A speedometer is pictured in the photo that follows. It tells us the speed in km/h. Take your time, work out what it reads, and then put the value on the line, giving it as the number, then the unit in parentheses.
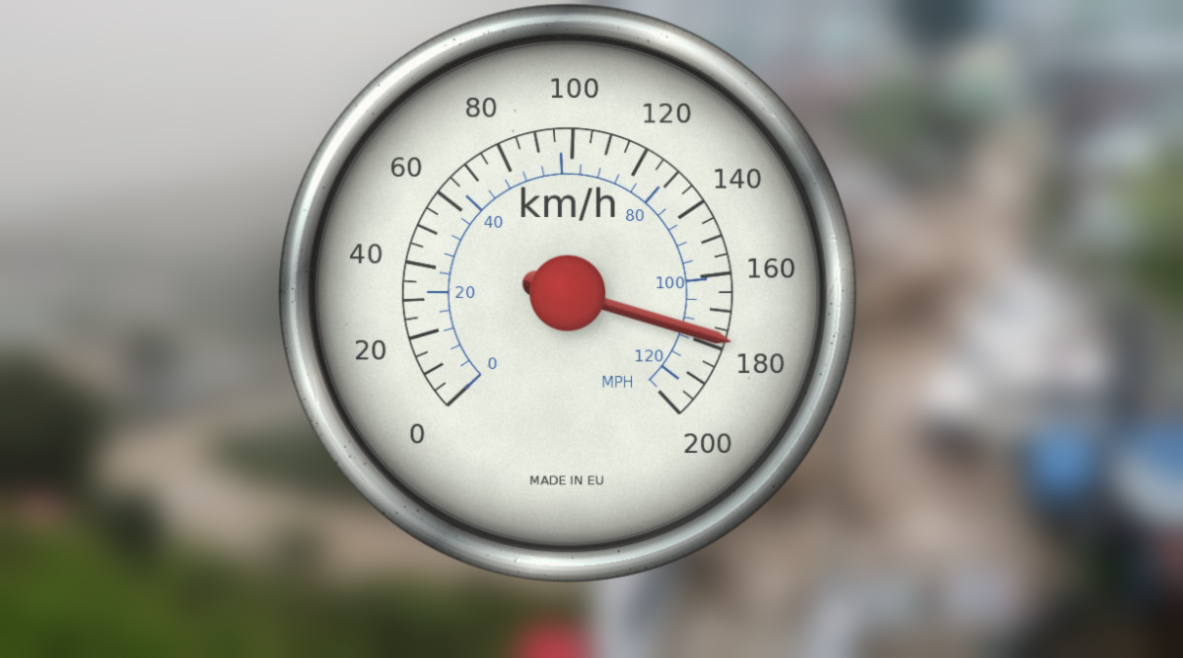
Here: 177.5 (km/h)
